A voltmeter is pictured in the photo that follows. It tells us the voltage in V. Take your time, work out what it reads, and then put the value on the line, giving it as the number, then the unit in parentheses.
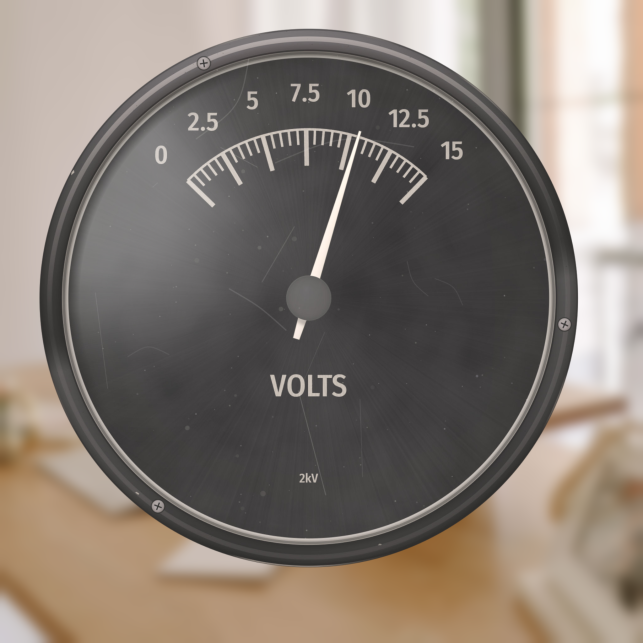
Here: 10.5 (V)
